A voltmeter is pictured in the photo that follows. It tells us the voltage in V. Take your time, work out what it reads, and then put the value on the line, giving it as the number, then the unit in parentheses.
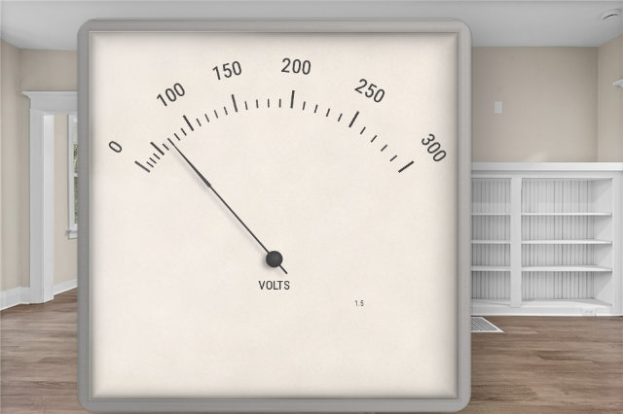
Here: 70 (V)
